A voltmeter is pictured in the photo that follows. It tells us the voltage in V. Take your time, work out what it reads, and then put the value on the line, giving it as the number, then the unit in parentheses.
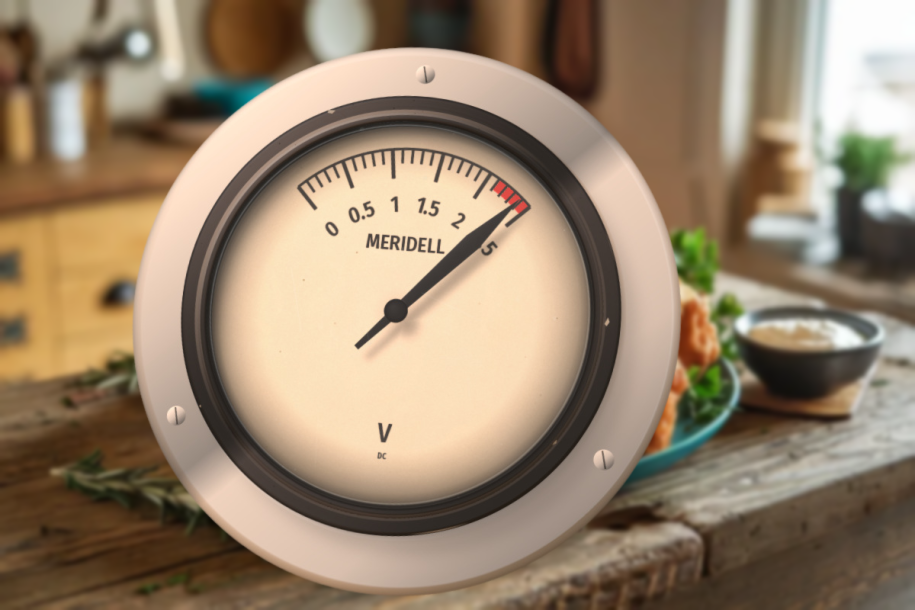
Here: 2.4 (V)
